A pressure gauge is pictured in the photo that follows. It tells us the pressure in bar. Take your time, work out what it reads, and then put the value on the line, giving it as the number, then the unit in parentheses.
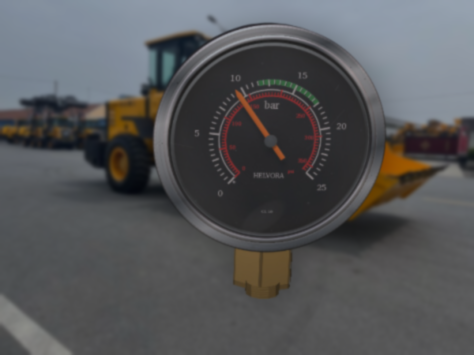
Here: 9.5 (bar)
